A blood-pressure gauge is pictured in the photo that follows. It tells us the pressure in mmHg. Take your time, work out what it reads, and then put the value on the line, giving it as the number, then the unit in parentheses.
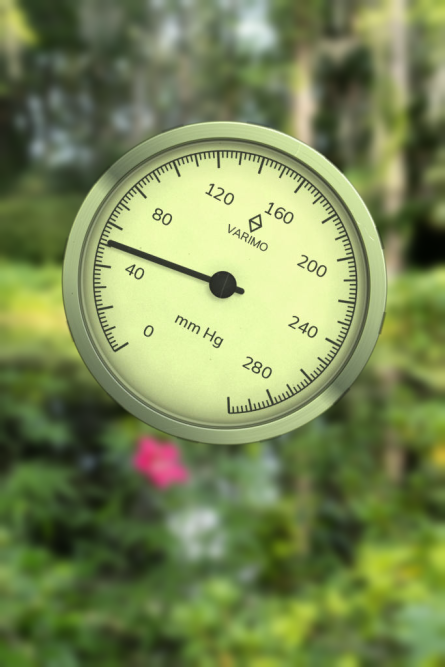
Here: 52 (mmHg)
